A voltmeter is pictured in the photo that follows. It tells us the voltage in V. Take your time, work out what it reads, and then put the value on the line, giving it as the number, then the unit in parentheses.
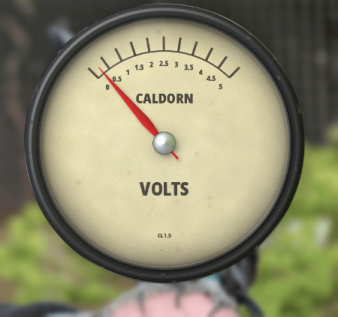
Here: 0.25 (V)
